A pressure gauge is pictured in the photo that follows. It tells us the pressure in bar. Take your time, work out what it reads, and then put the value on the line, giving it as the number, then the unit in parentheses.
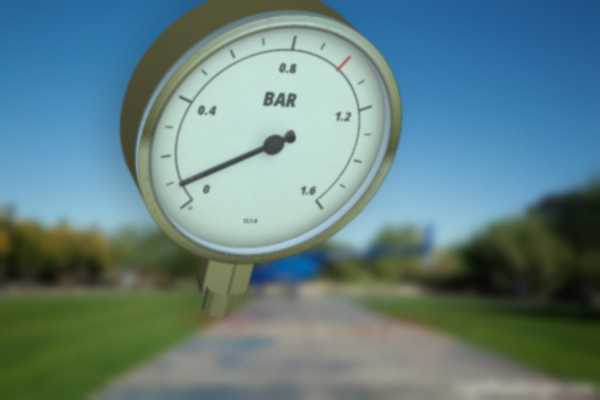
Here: 0.1 (bar)
